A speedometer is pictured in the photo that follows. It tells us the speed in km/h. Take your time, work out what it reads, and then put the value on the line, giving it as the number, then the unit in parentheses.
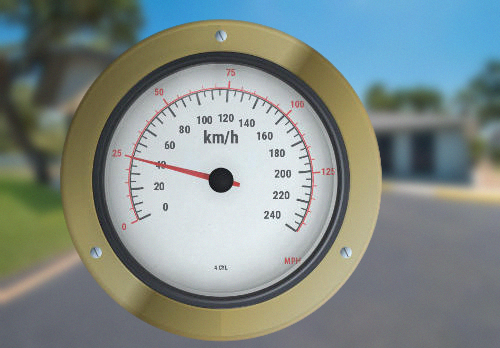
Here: 40 (km/h)
